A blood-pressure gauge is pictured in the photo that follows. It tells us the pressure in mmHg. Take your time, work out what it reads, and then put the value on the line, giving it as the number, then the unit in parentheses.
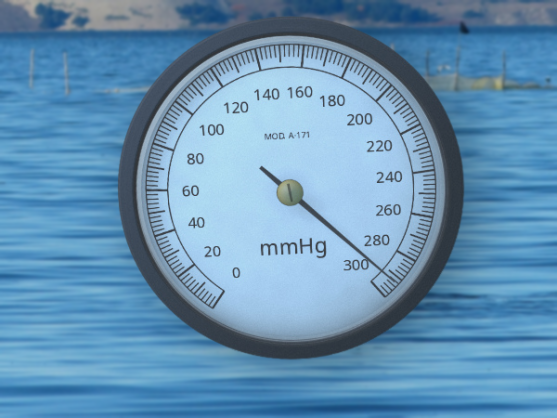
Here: 292 (mmHg)
